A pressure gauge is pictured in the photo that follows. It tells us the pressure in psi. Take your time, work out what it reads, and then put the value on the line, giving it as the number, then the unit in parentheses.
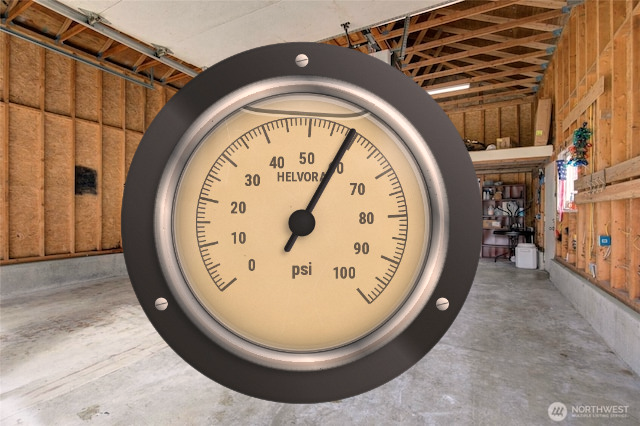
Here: 59 (psi)
